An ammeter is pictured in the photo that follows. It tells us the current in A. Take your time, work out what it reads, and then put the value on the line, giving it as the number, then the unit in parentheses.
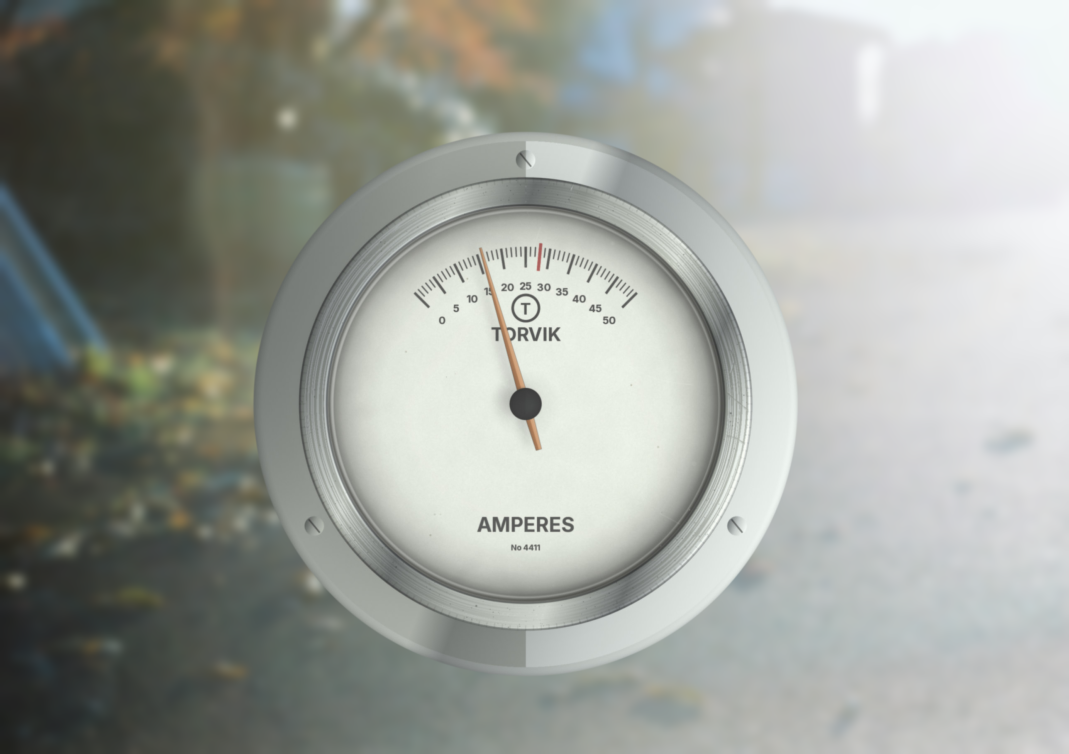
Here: 16 (A)
